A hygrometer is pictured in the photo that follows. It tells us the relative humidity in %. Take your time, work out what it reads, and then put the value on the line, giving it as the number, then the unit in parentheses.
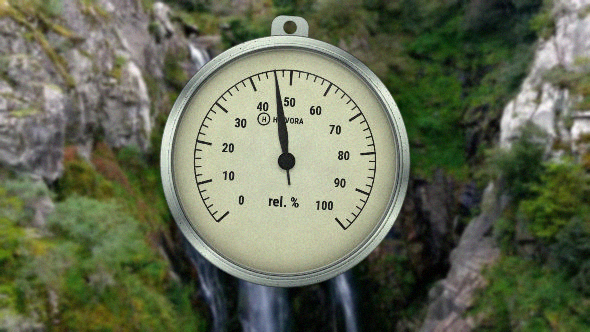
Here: 46 (%)
